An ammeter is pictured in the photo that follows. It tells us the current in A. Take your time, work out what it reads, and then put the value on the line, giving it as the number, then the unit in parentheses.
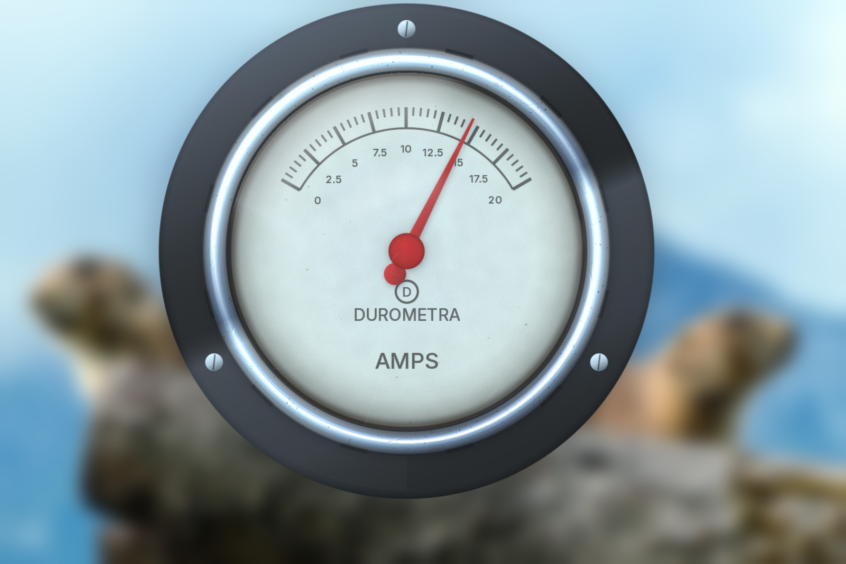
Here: 14.5 (A)
